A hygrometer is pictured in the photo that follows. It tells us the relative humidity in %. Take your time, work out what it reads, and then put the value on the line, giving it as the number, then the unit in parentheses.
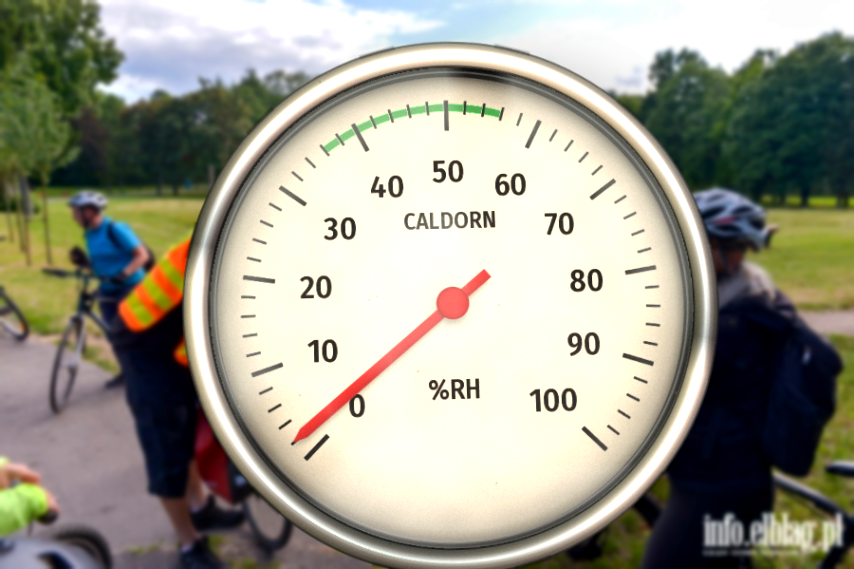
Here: 2 (%)
